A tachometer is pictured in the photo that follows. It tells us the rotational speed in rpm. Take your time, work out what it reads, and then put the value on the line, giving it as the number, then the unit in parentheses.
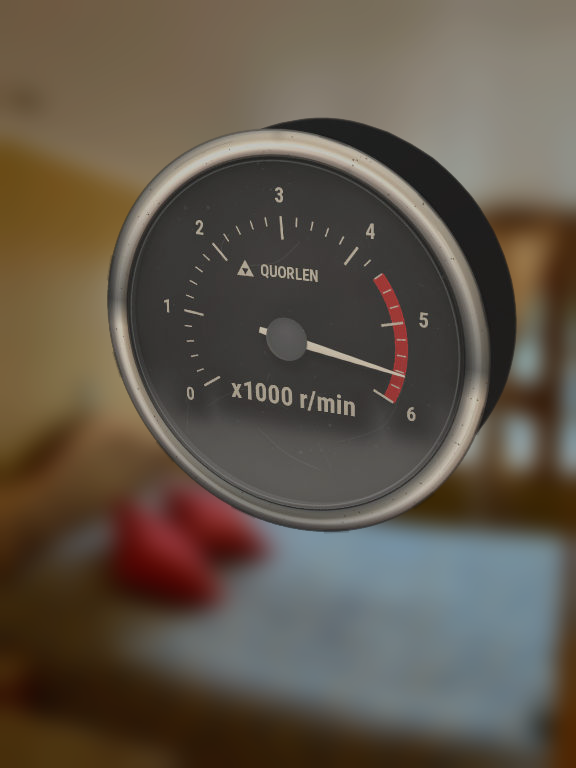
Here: 5600 (rpm)
